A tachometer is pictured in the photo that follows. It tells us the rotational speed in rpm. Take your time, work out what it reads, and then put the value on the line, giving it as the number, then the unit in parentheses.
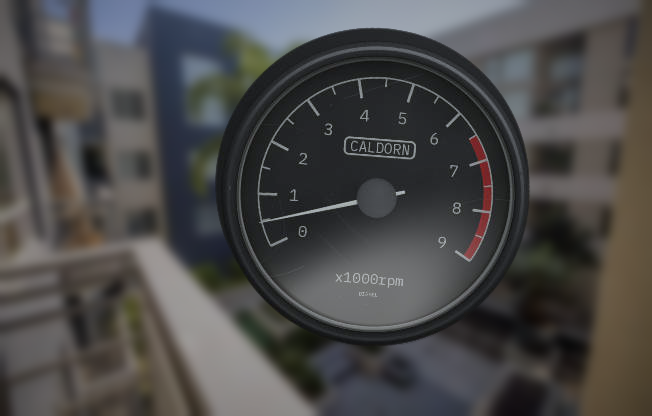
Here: 500 (rpm)
